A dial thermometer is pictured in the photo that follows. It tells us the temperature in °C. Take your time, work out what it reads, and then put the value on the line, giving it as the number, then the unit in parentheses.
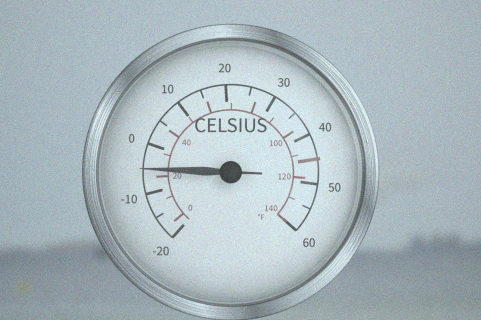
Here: -5 (°C)
